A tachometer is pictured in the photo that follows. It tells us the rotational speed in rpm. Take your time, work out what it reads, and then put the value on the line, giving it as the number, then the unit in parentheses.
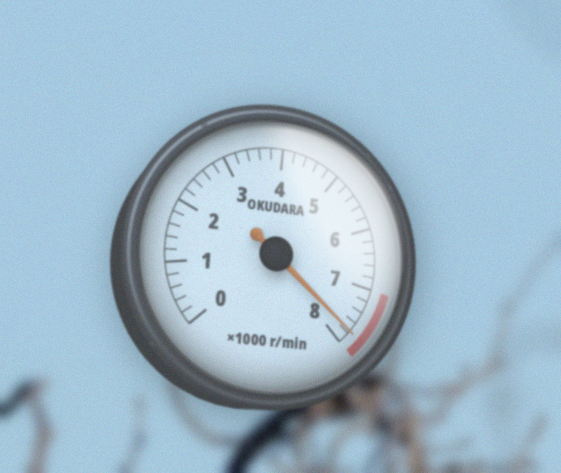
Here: 7800 (rpm)
